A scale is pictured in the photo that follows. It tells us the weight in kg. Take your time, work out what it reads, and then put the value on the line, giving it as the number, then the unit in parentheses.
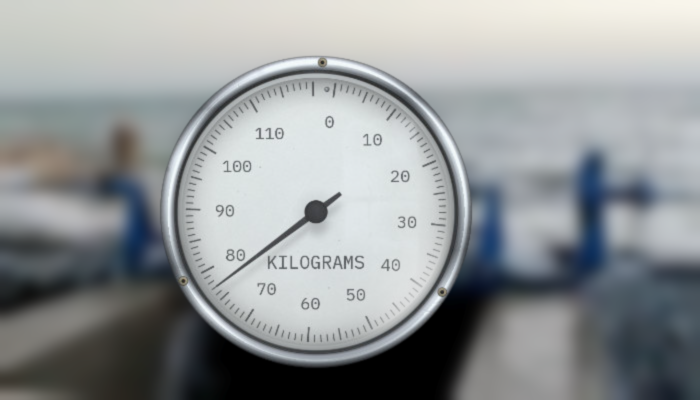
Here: 77 (kg)
